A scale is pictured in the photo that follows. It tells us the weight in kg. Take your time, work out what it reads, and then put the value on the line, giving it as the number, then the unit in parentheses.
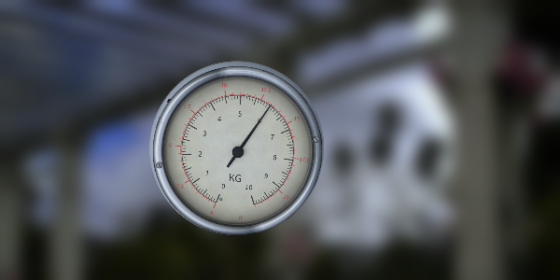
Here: 6 (kg)
